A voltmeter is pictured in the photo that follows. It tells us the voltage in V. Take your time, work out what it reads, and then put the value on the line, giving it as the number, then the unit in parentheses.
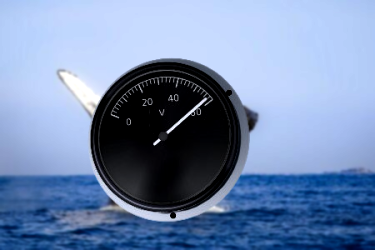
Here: 58 (V)
